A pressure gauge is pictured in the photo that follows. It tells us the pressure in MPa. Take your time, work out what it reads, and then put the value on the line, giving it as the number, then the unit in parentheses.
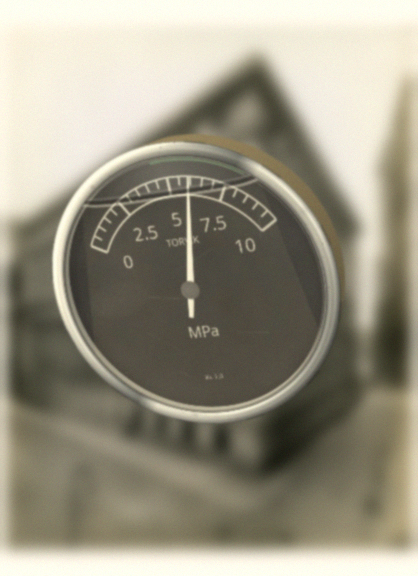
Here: 6 (MPa)
